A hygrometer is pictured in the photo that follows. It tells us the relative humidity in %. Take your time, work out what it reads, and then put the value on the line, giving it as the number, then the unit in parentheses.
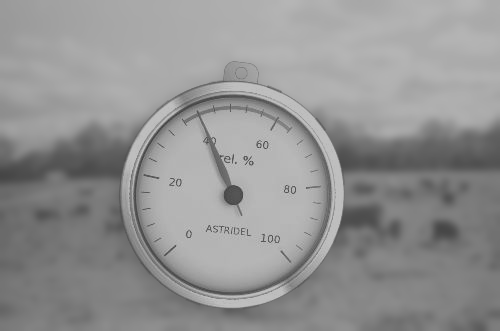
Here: 40 (%)
